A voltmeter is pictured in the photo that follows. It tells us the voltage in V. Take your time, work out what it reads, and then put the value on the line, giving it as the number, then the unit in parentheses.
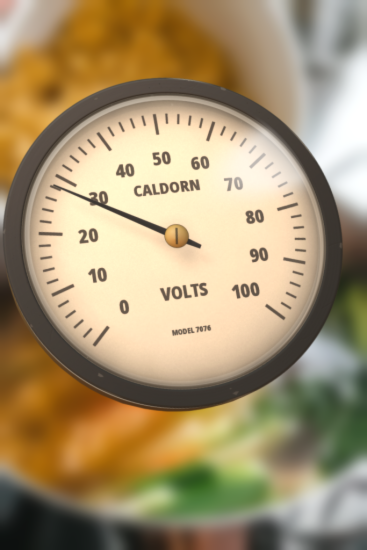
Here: 28 (V)
